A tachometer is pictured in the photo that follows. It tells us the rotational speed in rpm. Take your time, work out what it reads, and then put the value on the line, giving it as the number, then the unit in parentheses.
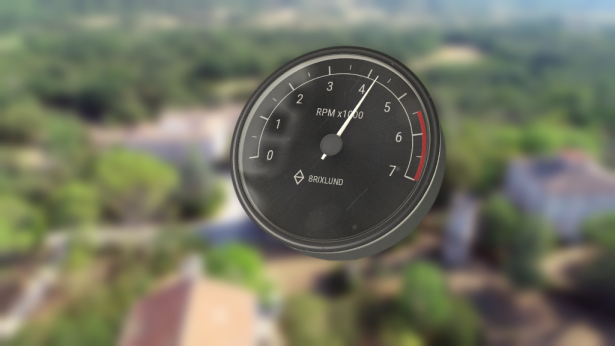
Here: 4250 (rpm)
